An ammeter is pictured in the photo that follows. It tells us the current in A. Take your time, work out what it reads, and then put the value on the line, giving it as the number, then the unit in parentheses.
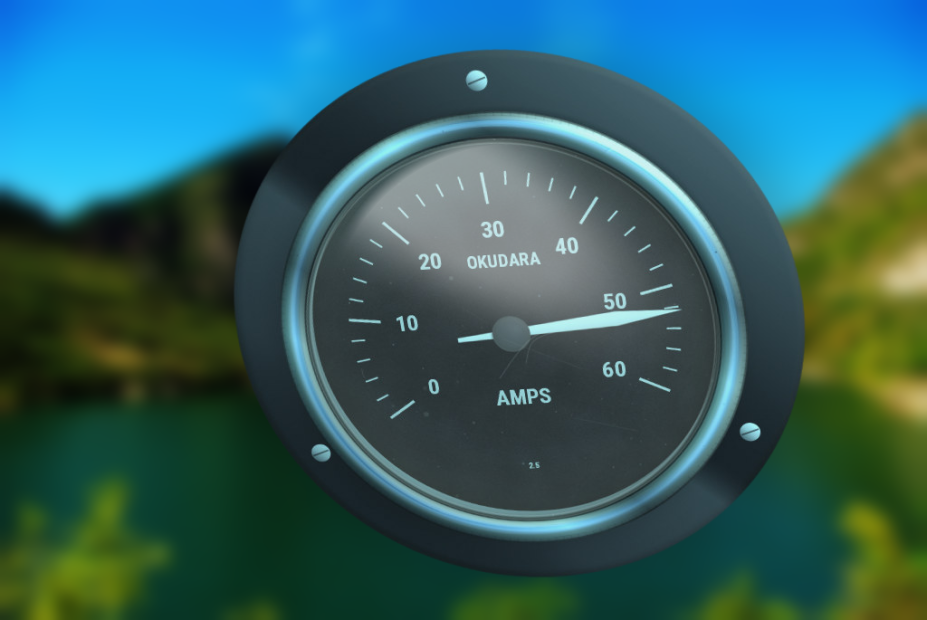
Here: 52 (A)
